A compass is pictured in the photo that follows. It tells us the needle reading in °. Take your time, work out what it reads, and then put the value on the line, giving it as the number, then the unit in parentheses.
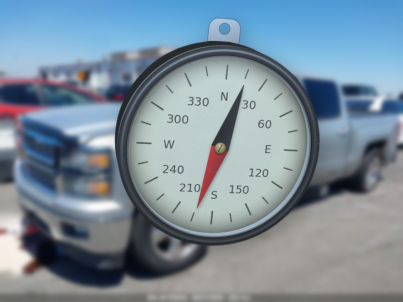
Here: 195 (°)
